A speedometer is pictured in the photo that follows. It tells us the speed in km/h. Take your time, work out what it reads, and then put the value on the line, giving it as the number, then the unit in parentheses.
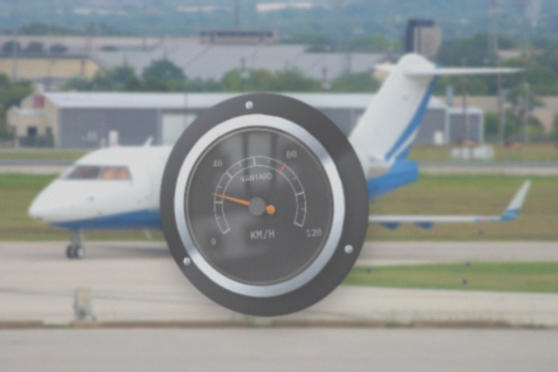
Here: 25 (km/h)
